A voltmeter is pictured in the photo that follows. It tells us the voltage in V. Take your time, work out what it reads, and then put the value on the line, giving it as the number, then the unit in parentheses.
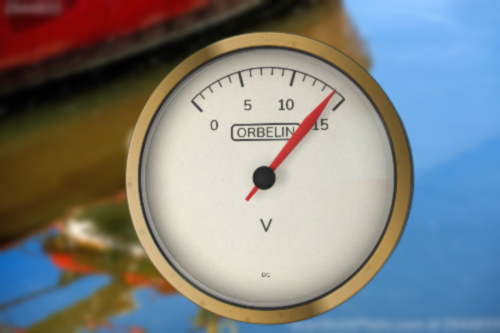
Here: 14 (V)
